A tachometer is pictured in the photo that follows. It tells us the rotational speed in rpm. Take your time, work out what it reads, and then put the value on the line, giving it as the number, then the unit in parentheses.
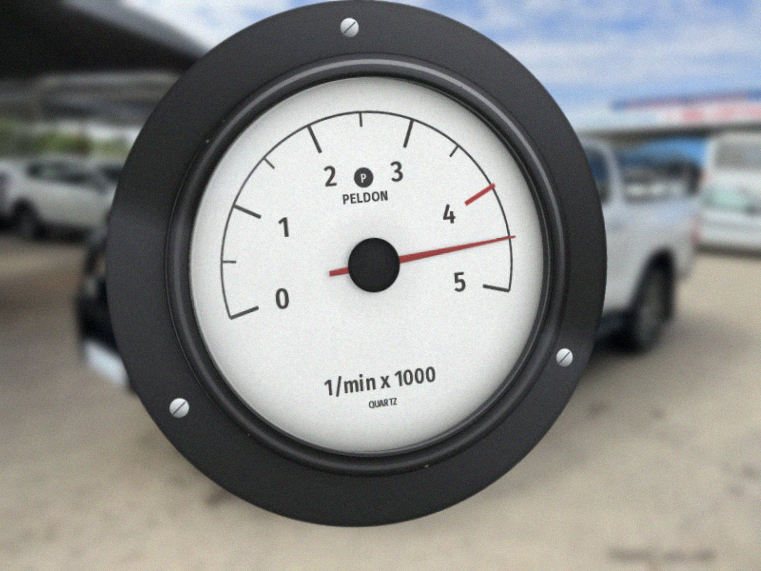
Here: 4500 (rpm)
